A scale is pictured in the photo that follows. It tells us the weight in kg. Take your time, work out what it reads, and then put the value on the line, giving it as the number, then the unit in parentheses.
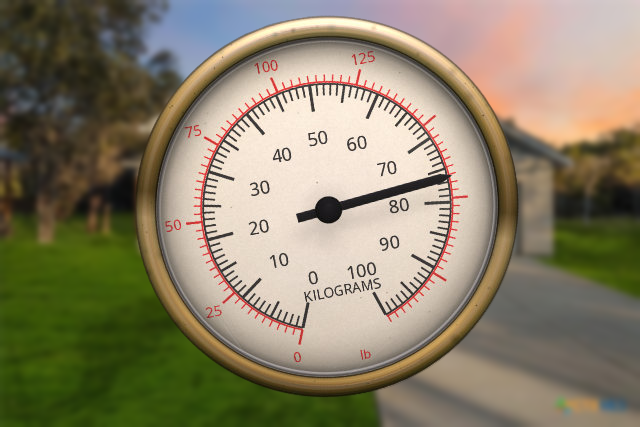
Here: 76 (kg)
